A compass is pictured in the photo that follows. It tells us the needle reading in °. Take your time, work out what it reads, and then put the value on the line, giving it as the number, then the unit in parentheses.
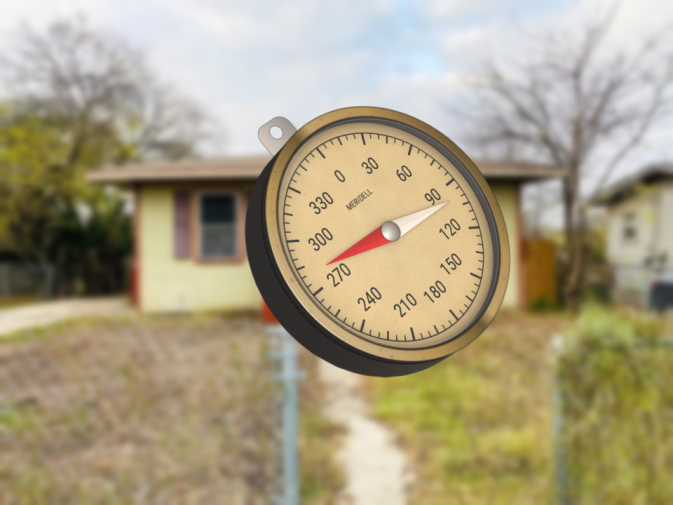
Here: 280 (°)
